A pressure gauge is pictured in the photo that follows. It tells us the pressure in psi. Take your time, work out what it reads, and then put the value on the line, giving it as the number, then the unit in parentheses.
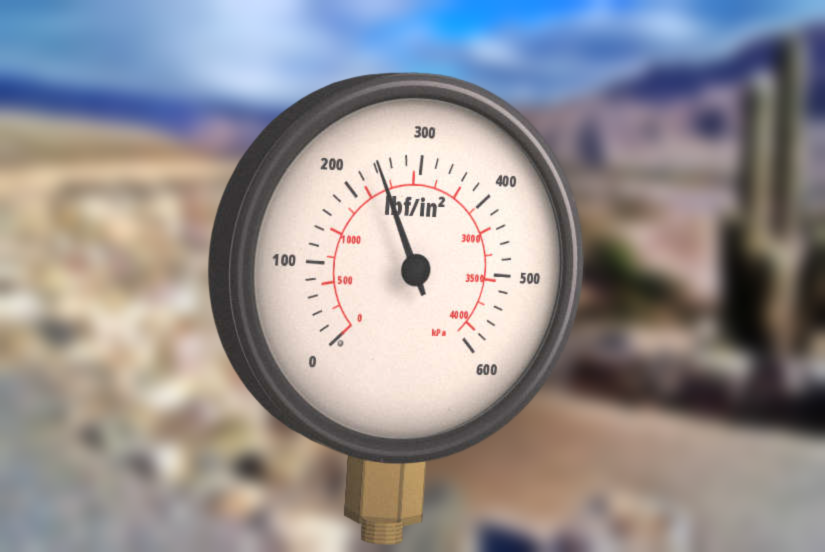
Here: 240 (psi)
